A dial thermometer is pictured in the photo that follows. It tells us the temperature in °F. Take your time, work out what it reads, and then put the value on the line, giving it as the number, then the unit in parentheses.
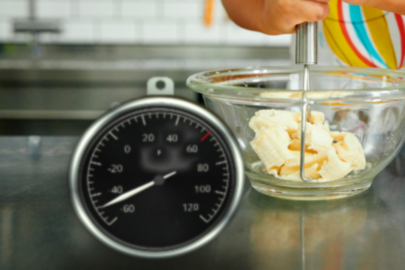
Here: -48 (°F)
